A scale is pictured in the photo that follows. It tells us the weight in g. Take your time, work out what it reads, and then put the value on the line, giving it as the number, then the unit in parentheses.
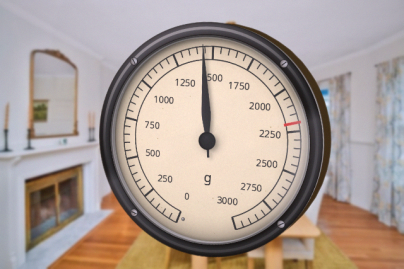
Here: 1450 (g)
